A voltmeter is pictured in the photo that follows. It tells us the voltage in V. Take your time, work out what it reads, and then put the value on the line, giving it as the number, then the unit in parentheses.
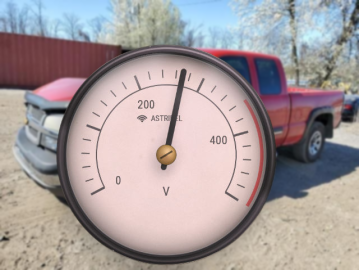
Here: 270 (V)
